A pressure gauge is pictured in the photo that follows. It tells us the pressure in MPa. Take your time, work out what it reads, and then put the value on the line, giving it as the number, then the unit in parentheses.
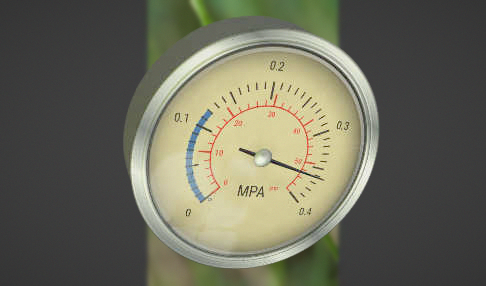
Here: 0.36 (MPa)
